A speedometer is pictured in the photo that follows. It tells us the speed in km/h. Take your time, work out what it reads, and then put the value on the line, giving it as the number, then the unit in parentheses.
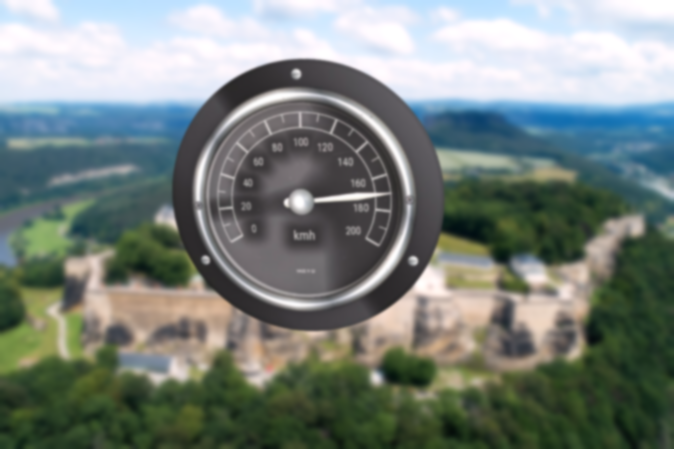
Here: 170 (km/h)
